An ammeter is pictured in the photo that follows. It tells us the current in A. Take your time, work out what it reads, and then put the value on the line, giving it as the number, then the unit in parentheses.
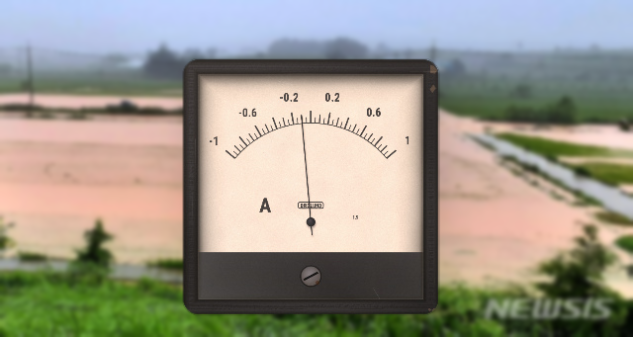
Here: -0.1 (A)
